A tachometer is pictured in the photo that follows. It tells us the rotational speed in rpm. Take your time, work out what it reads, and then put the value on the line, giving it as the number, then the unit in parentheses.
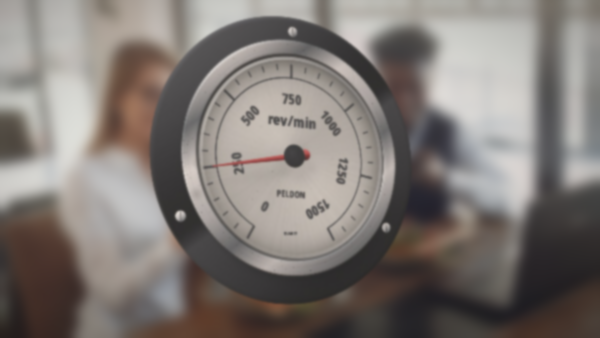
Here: 250 (rpm)
